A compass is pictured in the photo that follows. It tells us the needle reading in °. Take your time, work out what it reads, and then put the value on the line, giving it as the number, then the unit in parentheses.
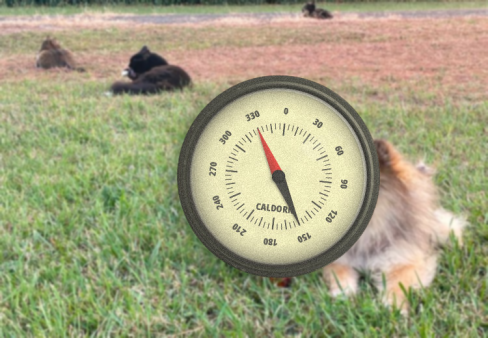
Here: 330 (°)
